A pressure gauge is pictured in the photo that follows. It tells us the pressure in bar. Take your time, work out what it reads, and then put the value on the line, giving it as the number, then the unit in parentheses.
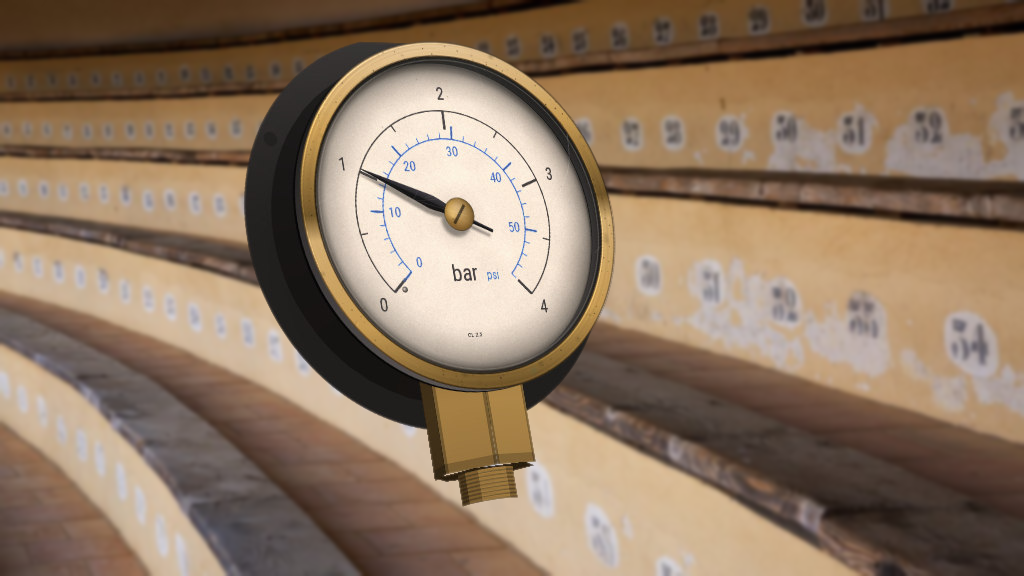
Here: 1 (bar)
